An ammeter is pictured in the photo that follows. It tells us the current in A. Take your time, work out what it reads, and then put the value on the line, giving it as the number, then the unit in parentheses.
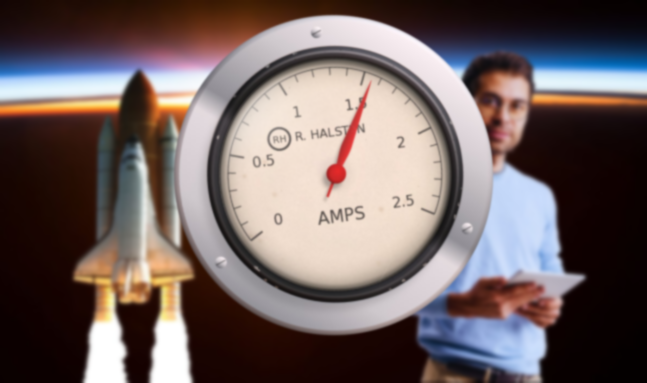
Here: 1.55 (A)
